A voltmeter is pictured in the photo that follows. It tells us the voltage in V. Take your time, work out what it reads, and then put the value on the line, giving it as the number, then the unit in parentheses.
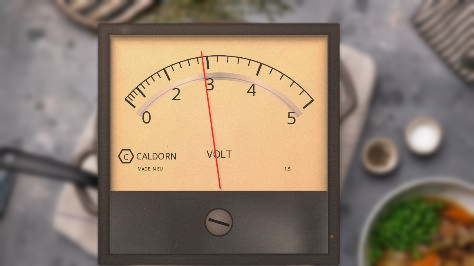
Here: 2.9 (V)
